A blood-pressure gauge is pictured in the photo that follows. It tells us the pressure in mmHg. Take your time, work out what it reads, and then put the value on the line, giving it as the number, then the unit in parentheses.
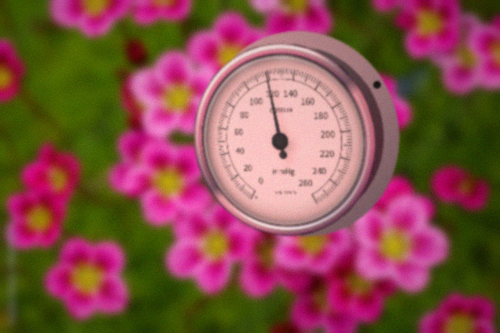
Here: 120 (mmHg)
